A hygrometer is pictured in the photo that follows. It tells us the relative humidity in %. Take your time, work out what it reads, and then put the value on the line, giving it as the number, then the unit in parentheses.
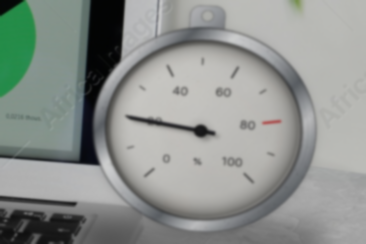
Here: 20 (%)
